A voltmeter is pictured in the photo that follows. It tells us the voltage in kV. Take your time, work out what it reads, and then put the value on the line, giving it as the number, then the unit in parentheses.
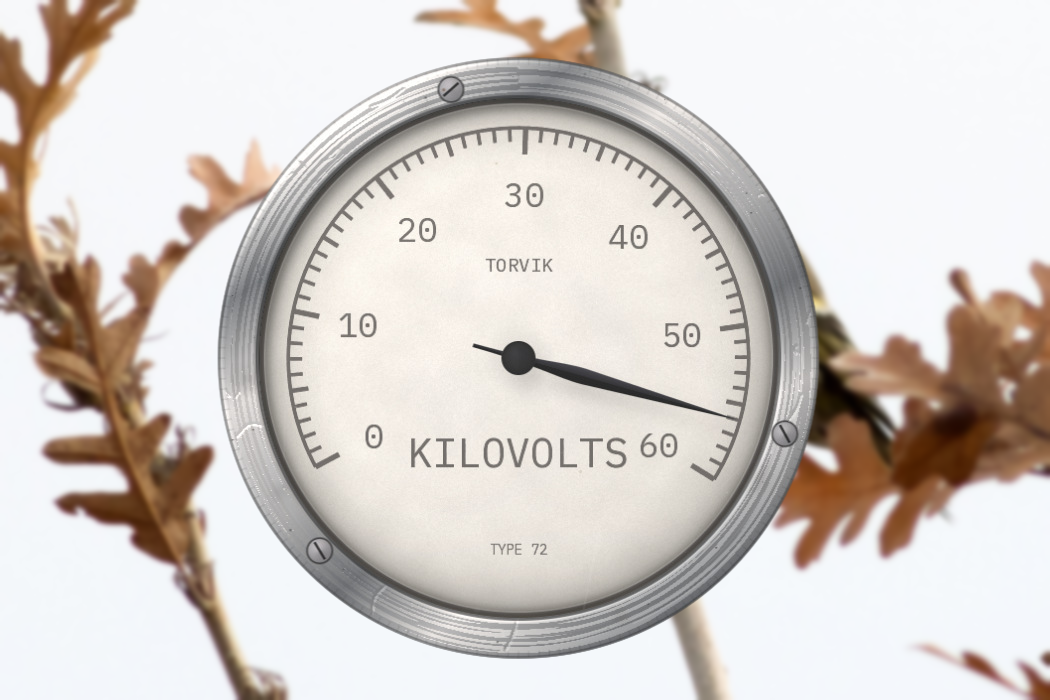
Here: 56 (kV)
